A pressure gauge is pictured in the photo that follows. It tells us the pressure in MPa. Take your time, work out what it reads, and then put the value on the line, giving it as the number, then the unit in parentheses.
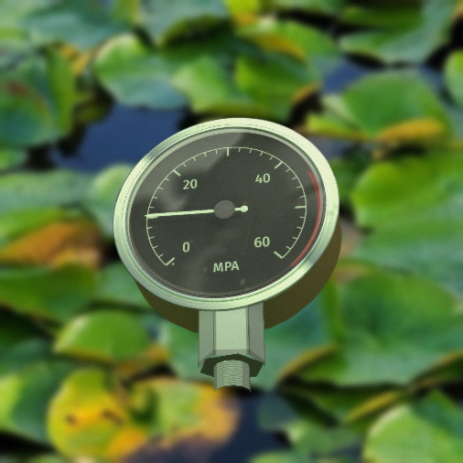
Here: 10 (MPa)
